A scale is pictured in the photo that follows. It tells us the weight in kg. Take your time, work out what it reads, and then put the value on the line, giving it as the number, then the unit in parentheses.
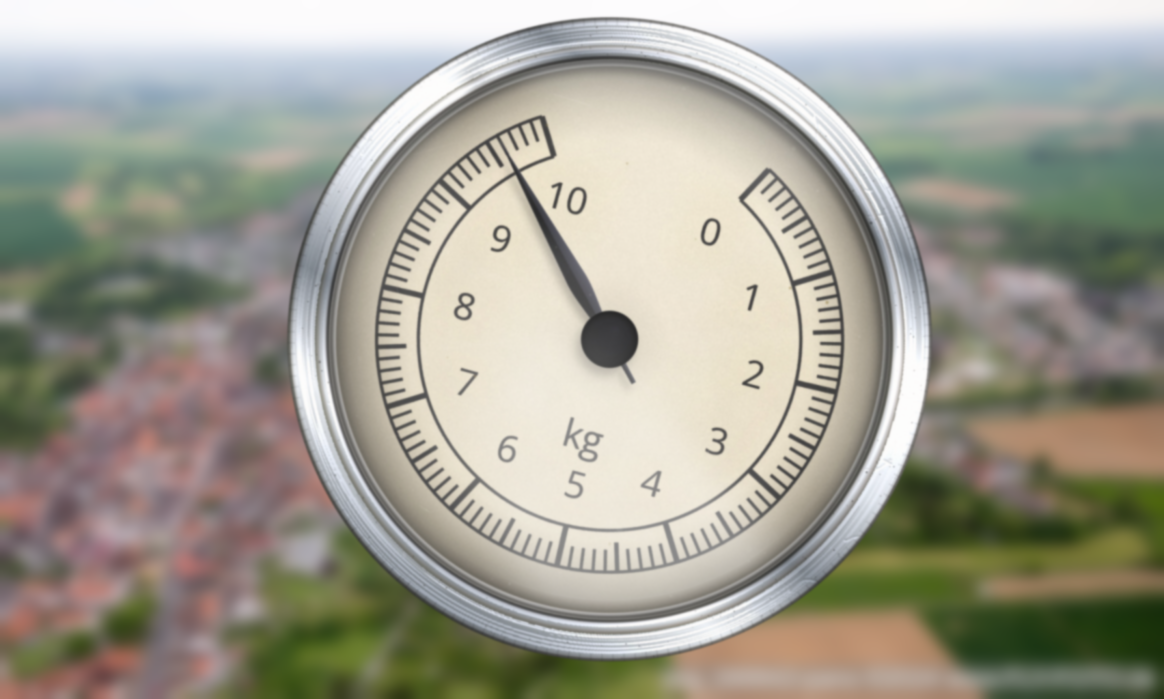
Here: 9.6 (kg)
